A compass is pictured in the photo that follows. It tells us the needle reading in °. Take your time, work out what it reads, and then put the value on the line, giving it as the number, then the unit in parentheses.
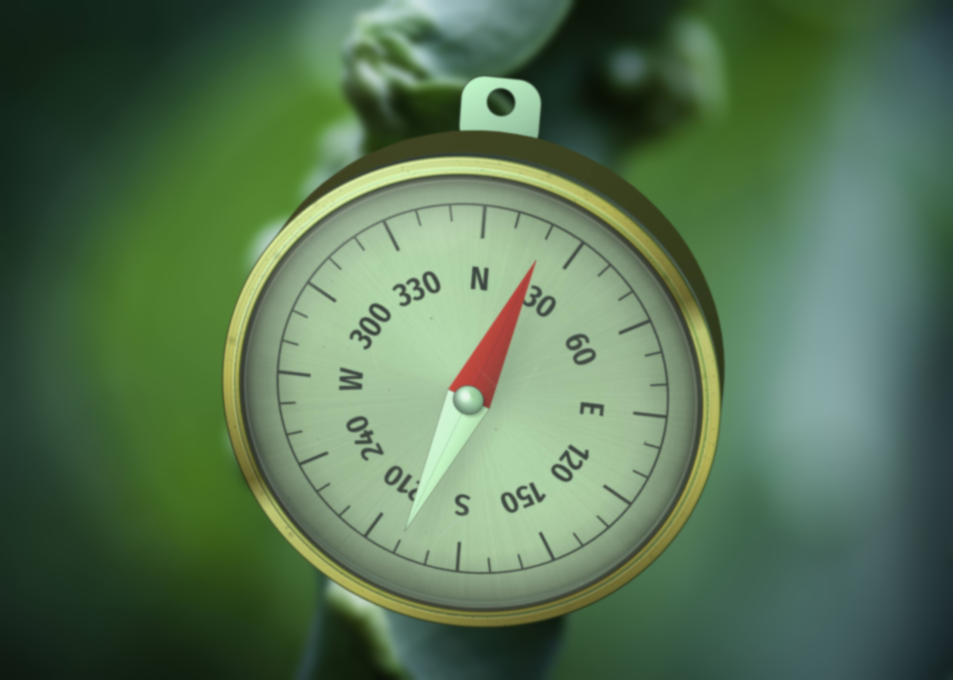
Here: 20 (°)
